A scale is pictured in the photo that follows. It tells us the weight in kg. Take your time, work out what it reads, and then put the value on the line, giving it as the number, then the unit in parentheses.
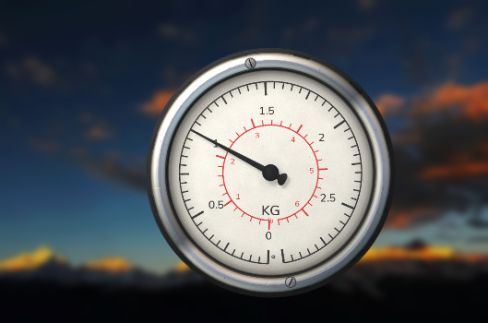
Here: 1 (kg)
